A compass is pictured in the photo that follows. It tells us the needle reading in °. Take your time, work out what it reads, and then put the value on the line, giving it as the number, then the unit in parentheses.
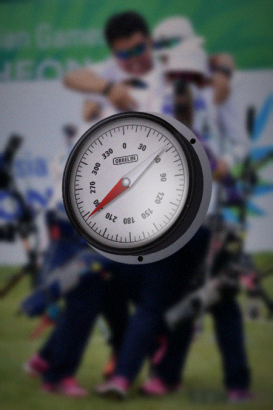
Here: 235 (°)
